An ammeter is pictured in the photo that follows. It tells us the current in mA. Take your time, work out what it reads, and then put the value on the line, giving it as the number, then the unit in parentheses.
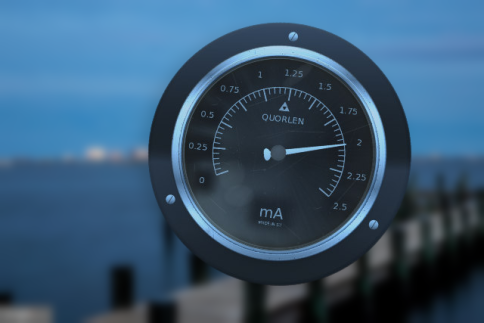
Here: 2 (mA)
